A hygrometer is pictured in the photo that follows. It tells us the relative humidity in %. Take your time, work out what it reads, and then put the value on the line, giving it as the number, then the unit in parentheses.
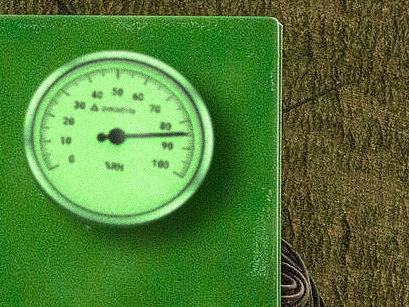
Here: 85 (%)
